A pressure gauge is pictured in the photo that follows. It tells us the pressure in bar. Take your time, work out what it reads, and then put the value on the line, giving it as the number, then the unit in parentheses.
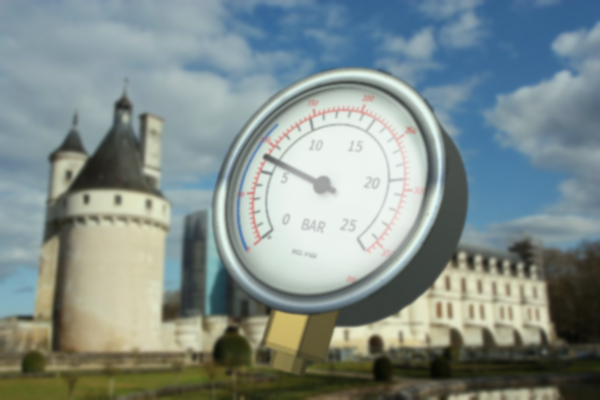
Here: 6 (bar)
